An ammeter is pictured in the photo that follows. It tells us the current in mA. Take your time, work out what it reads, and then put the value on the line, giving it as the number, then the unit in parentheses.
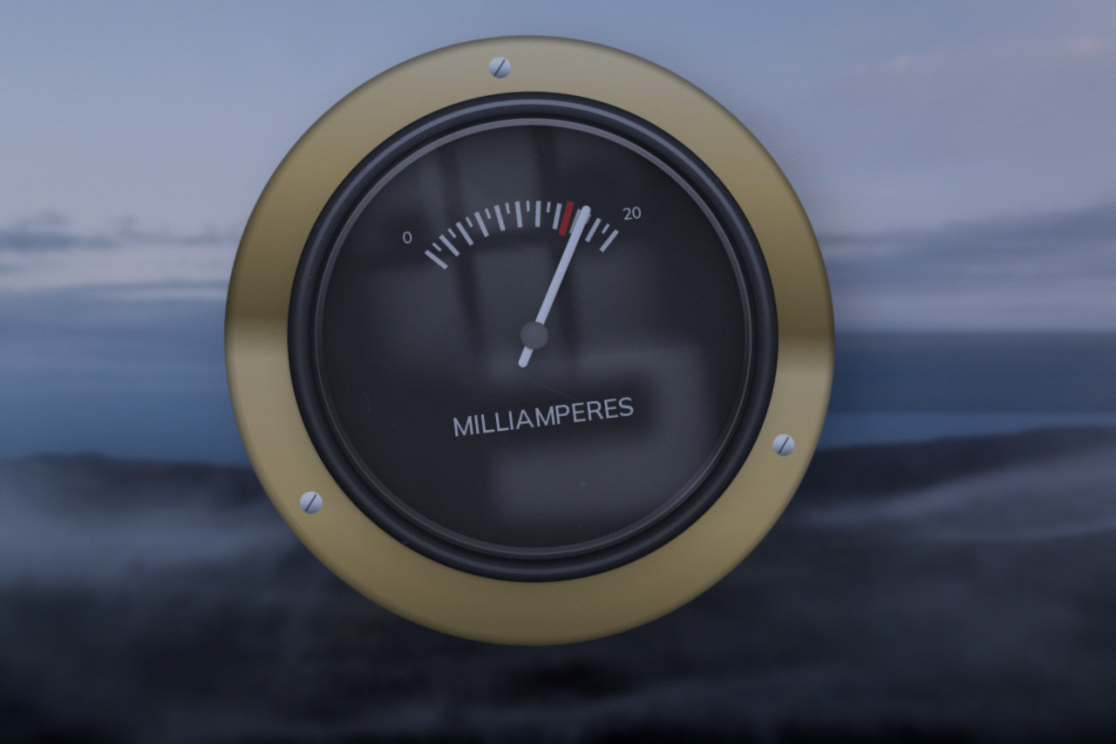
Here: 16.5 (mA)
